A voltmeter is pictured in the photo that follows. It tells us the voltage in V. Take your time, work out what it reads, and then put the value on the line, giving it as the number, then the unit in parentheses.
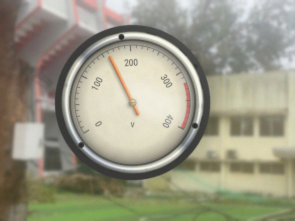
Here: 160 (V)
